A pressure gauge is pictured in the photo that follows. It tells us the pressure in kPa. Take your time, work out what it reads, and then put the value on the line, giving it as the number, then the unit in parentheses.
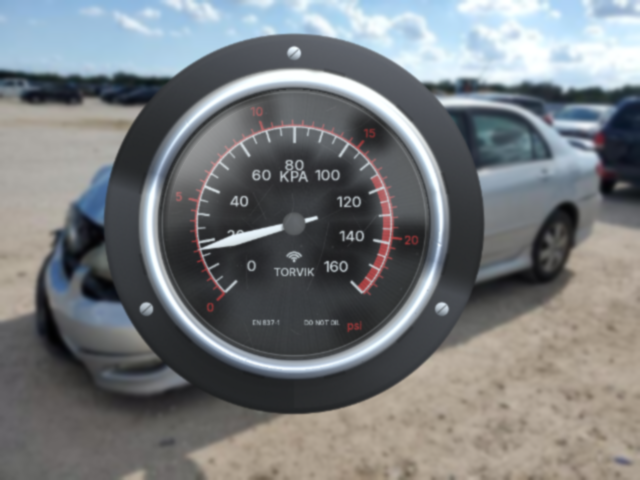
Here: 17.5 (kPa)
